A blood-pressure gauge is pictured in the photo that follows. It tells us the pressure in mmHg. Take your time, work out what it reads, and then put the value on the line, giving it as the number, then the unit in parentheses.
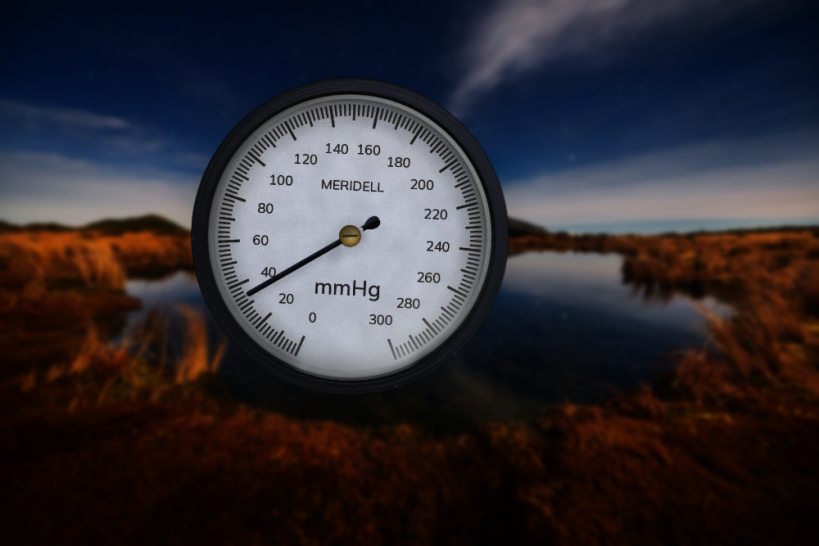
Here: 34 (mmHg)
